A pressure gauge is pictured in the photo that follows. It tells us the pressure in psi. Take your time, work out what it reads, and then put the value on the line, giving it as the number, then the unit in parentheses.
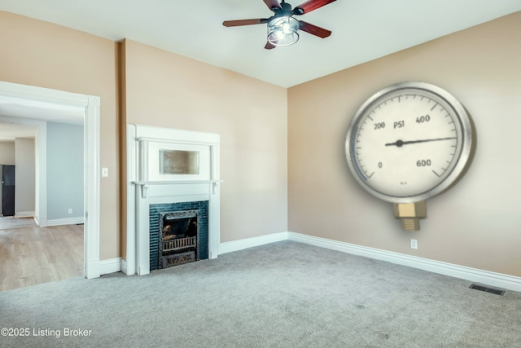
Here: 500 (psi)
